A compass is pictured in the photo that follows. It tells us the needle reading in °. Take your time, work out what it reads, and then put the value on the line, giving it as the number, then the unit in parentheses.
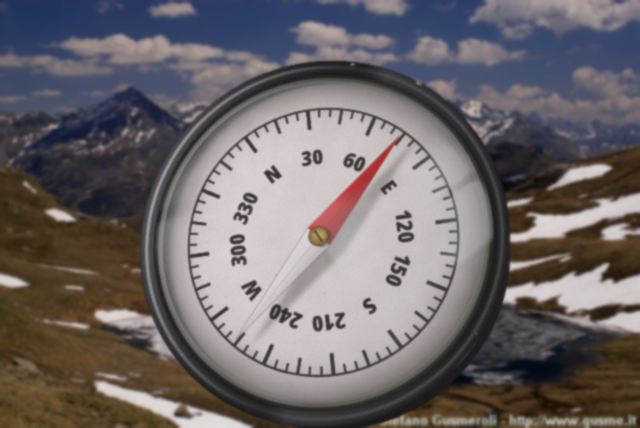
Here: 75 (°)
